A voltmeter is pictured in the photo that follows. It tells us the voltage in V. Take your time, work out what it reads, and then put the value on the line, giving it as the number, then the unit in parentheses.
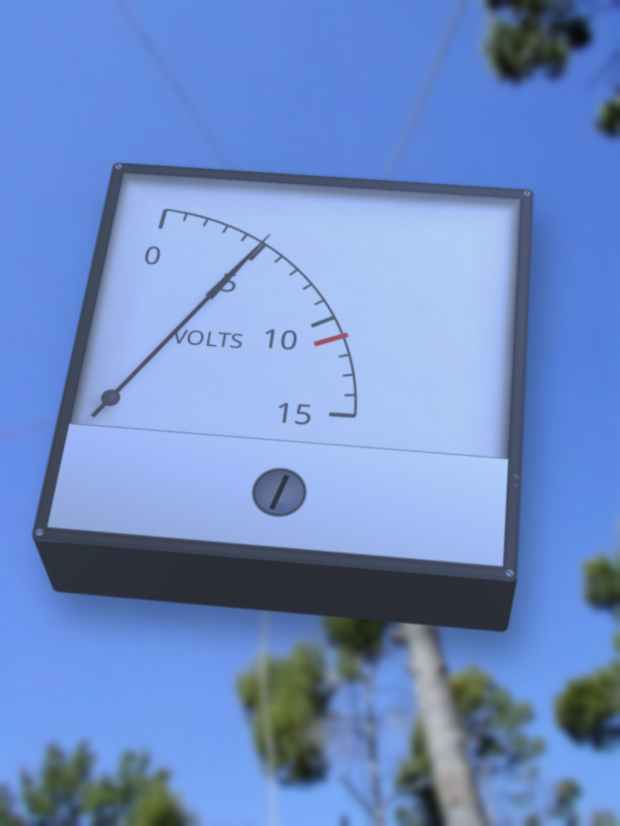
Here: 5 (V)
